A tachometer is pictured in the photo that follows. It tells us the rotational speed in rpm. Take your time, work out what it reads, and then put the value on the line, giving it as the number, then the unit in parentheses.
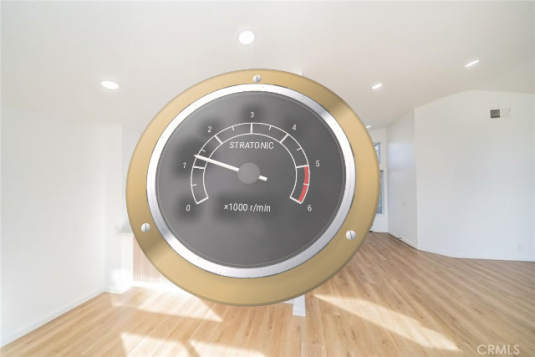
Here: 1250 (rpm)
